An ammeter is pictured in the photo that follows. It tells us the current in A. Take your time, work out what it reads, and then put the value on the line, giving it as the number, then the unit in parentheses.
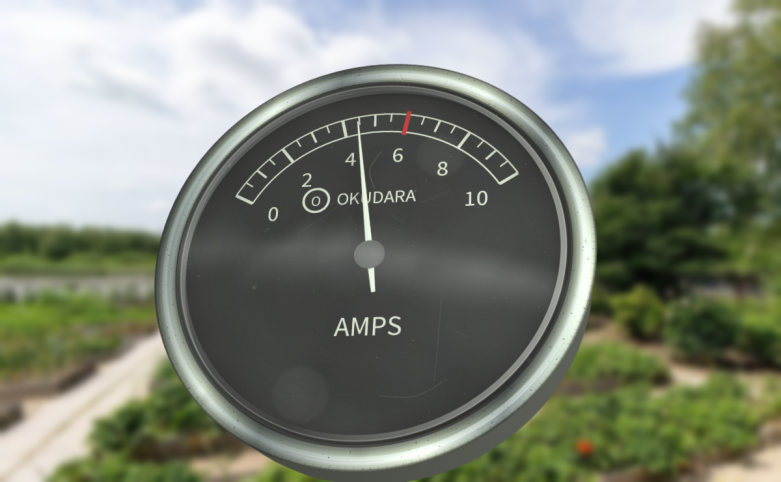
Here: 4.5 (A)
